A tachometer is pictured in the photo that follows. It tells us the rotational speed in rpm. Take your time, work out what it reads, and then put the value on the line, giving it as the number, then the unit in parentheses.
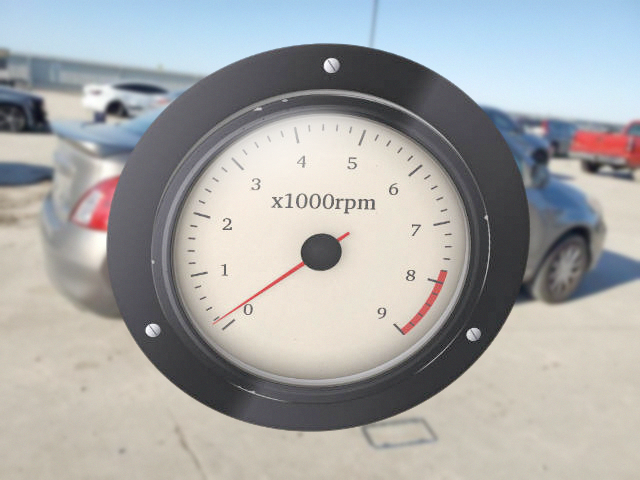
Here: 200 (rpm)
